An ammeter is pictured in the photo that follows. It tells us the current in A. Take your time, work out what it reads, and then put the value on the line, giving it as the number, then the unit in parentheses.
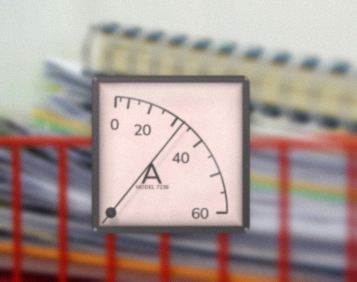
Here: 32.5 (A)
